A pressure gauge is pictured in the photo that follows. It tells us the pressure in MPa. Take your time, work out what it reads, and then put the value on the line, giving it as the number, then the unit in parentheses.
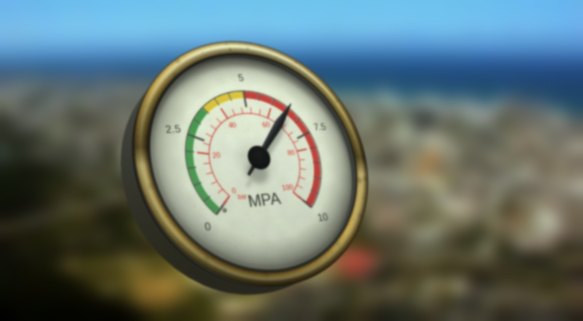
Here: 6.5 (MPa)
